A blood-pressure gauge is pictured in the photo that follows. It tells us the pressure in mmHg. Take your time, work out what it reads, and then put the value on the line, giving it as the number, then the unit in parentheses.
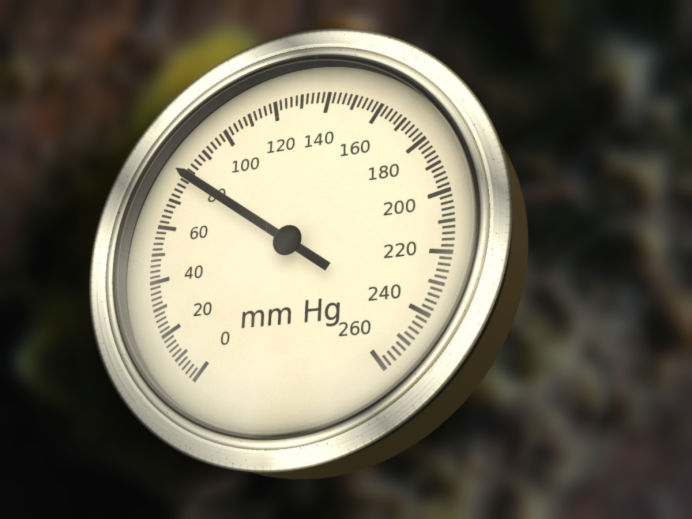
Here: 80 (mmHg)
